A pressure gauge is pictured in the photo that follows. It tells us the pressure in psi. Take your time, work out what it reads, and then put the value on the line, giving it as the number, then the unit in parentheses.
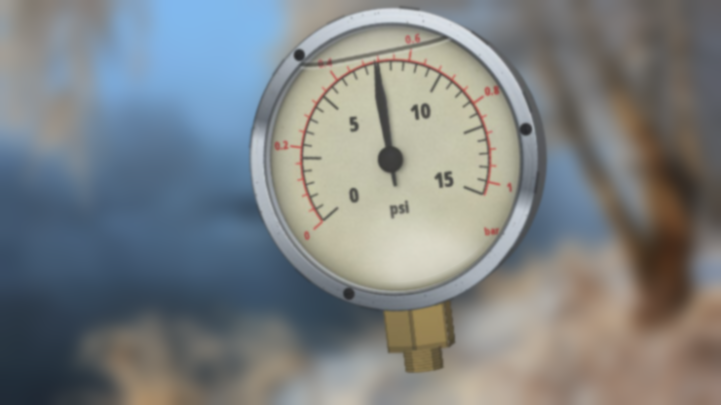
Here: 7.5 (psi)
